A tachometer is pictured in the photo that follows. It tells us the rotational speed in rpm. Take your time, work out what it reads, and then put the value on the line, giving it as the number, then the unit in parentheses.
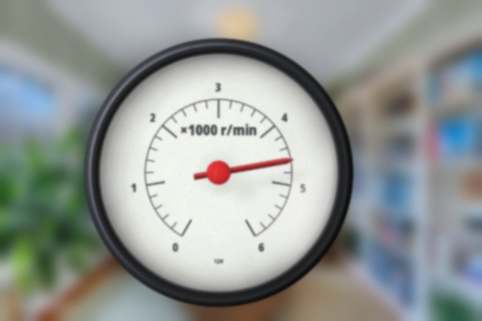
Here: 4600 (rpm)
